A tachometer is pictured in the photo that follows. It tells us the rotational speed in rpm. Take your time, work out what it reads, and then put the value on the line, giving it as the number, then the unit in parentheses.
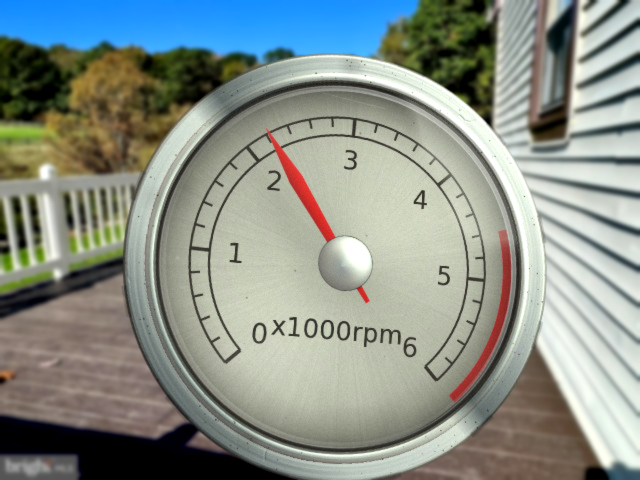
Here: 2200 (rpm)
